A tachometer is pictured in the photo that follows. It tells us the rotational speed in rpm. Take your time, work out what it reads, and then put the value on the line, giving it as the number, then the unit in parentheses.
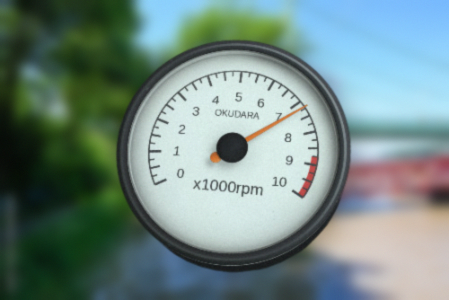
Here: 7250 (rpm)
